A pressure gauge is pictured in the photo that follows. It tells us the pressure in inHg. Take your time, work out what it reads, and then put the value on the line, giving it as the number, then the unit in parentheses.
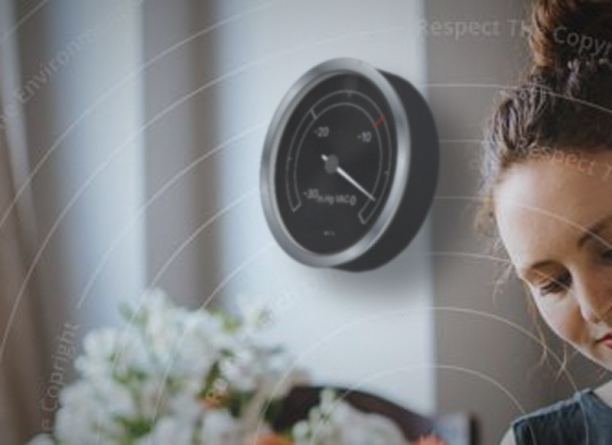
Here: -2.5 (inHg)
